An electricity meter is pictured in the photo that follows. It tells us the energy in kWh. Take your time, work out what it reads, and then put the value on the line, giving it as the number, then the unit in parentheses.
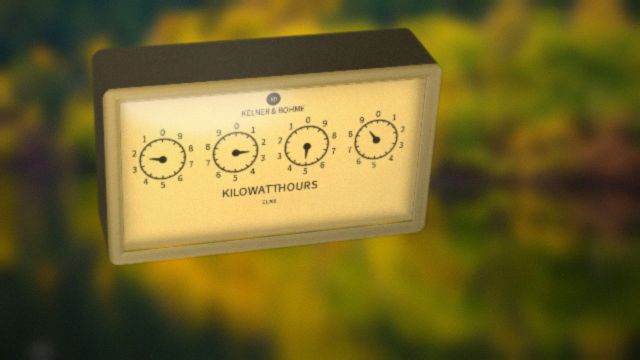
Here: 2249 (kWh)
